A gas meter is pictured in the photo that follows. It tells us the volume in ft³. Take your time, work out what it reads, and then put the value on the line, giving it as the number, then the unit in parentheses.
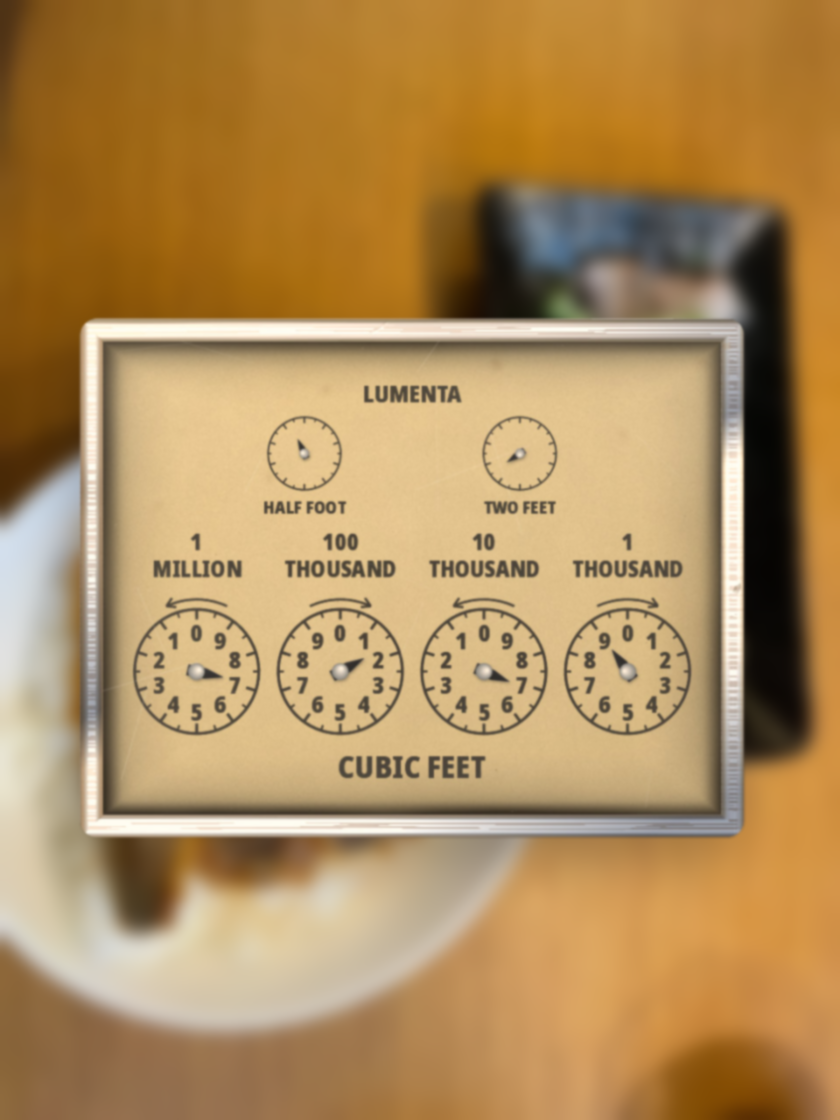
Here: 716900 (ft³)
